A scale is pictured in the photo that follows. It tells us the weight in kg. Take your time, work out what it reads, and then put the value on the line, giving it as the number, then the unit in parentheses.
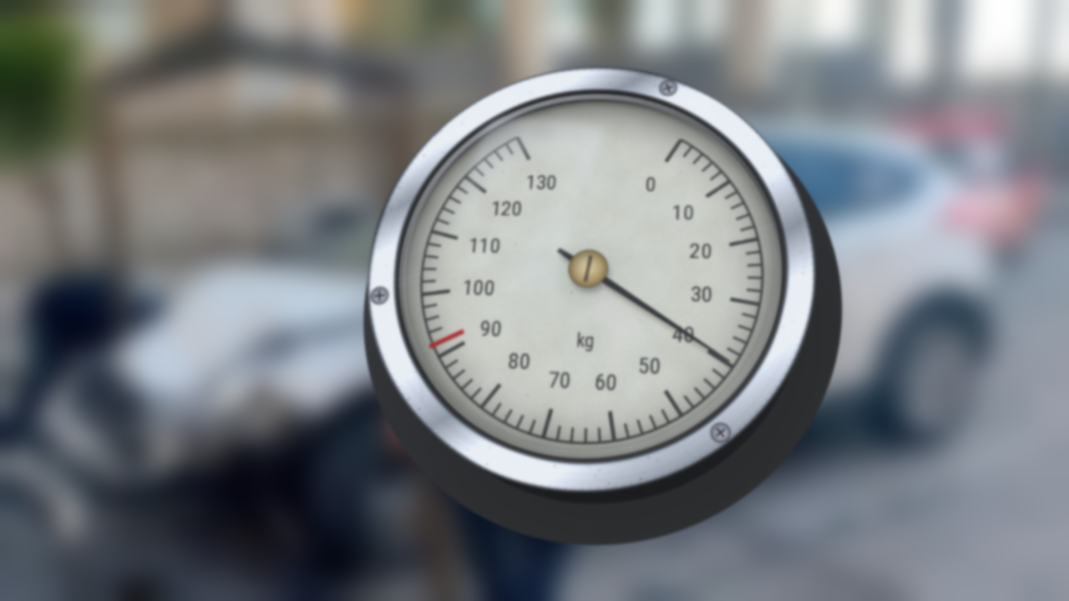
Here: 40 (kg)
